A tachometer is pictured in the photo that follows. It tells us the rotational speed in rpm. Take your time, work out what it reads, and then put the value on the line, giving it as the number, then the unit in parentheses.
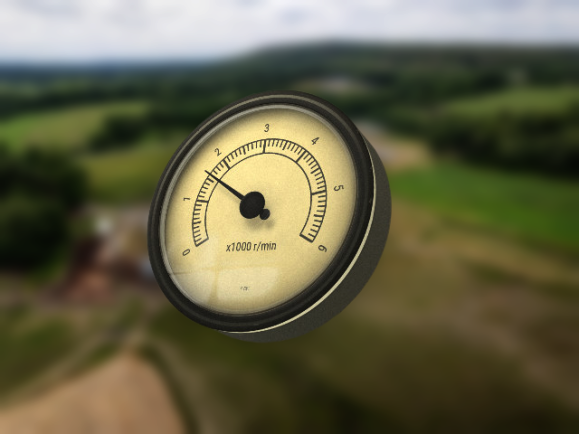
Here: 1600 (rpm)
